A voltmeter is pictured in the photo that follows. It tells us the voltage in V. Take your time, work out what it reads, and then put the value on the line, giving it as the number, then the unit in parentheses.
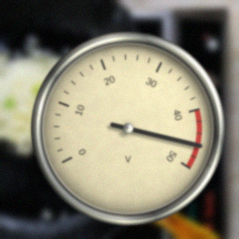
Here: 46 (V)
